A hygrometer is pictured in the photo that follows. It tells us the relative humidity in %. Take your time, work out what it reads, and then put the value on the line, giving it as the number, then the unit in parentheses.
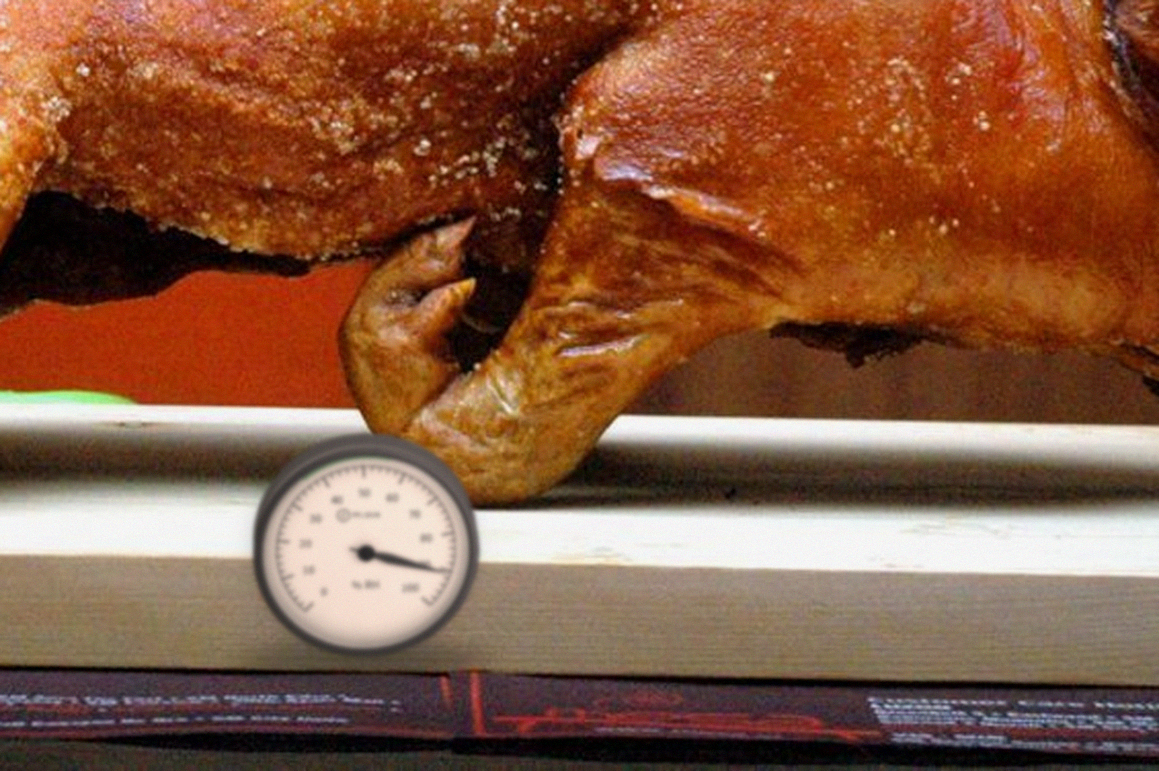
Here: 90 (%)
